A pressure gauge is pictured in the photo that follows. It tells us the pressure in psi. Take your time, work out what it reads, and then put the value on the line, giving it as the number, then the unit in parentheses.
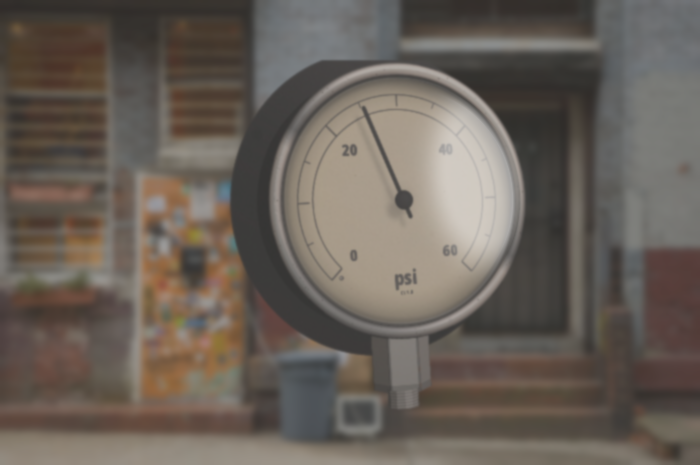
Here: 25 (psi)
